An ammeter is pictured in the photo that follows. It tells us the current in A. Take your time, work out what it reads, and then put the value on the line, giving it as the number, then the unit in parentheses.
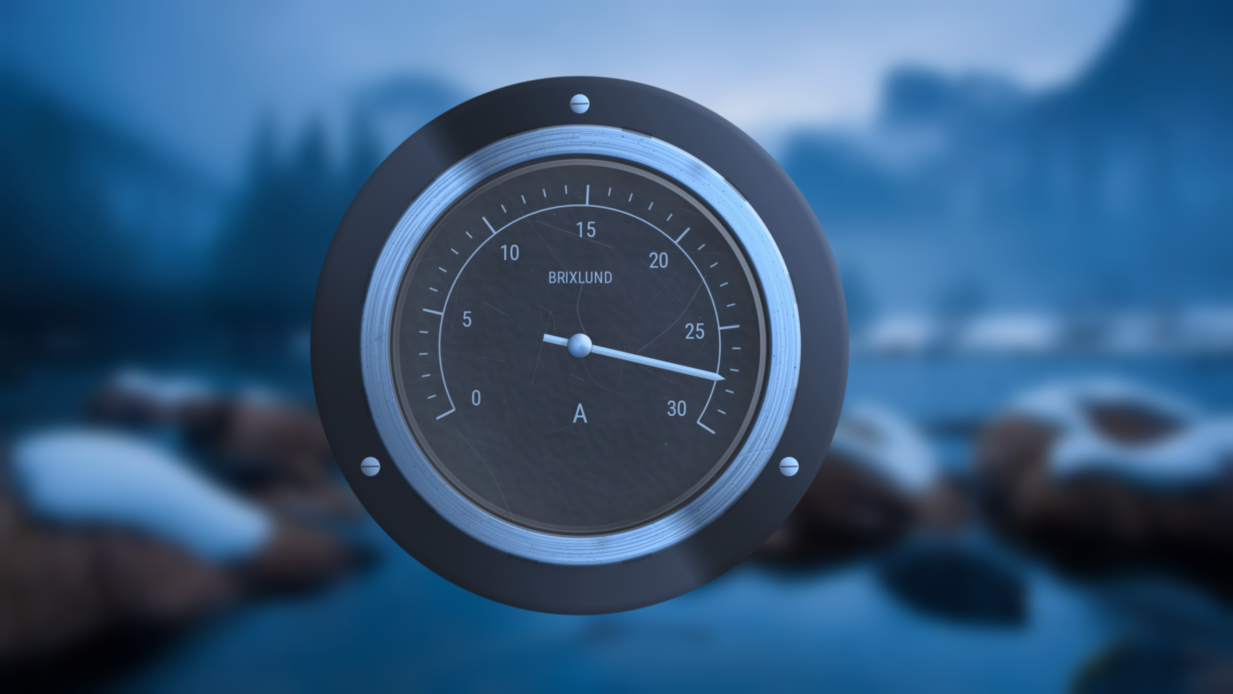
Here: 27.5 (A)
